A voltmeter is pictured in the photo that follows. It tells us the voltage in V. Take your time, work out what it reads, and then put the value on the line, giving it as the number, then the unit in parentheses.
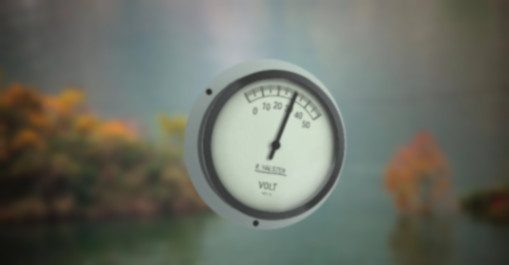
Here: 30 (V)
